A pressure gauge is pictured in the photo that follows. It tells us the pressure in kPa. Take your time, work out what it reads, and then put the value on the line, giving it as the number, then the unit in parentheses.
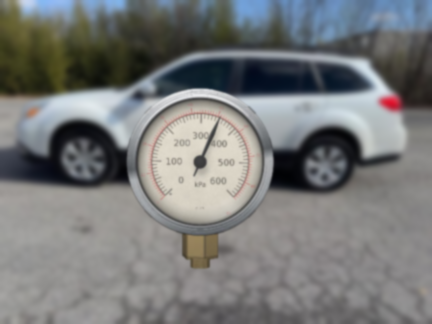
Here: 350 (kPa)
